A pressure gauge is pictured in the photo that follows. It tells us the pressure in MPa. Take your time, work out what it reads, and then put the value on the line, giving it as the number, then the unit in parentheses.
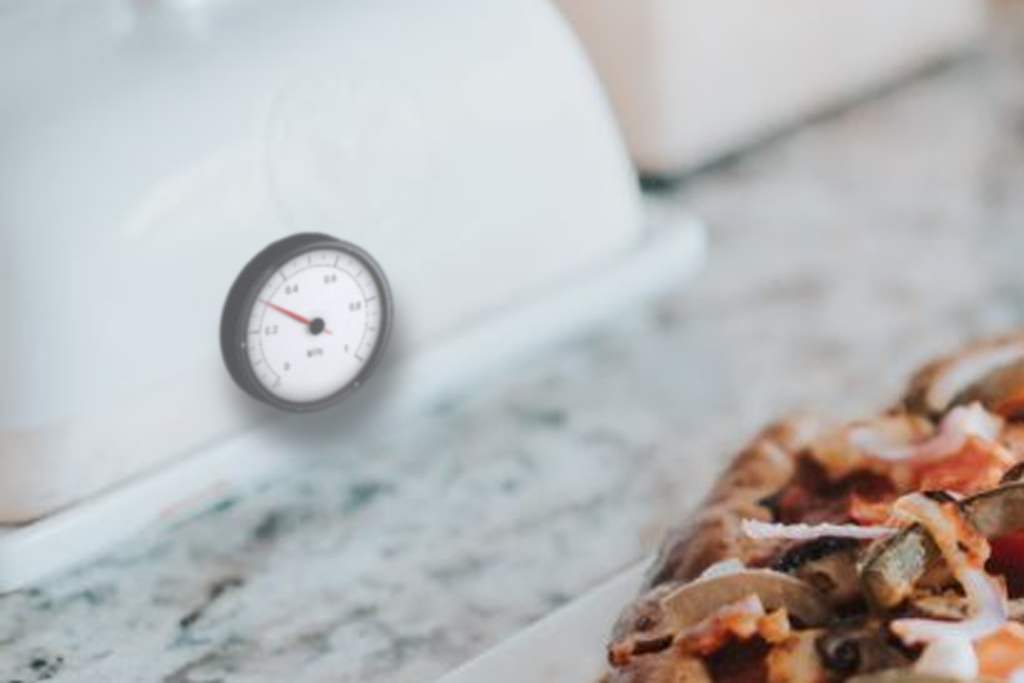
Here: 0.3 (MPa)
